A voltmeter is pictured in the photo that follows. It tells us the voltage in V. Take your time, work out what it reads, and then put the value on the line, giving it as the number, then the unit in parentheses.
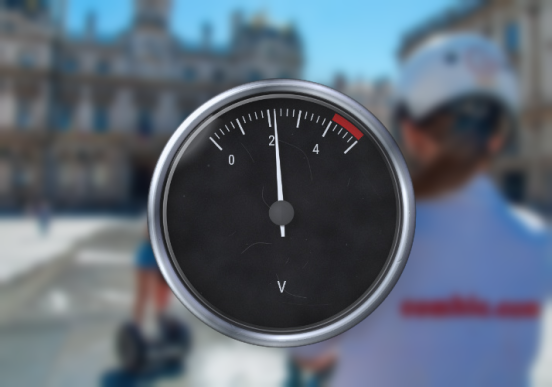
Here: 2.2 (V)
